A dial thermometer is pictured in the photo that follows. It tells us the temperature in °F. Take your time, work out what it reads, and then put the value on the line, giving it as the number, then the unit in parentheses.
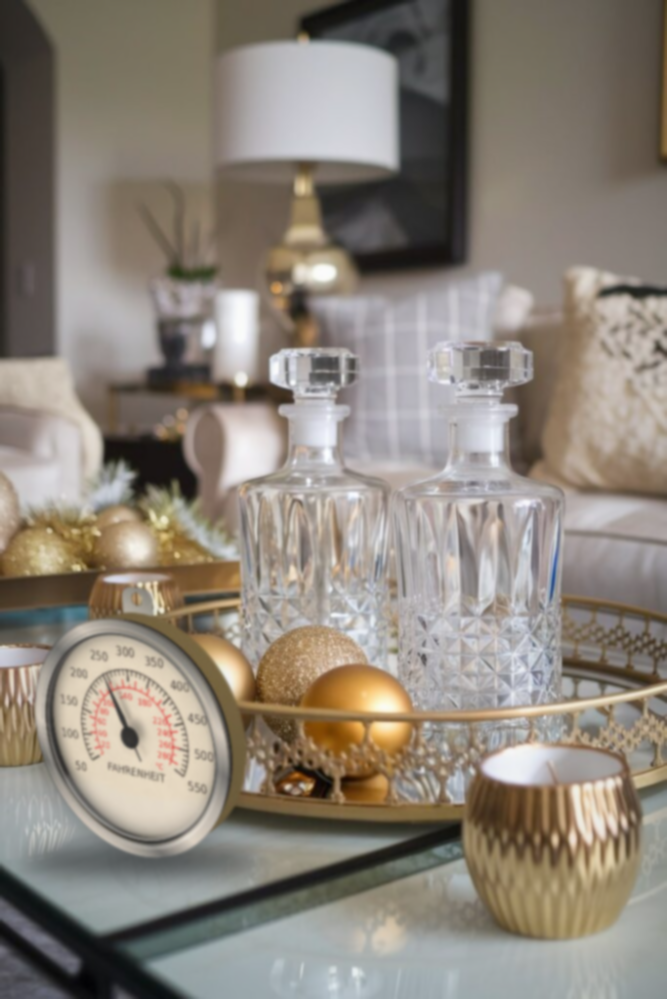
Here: 250 (°F)
